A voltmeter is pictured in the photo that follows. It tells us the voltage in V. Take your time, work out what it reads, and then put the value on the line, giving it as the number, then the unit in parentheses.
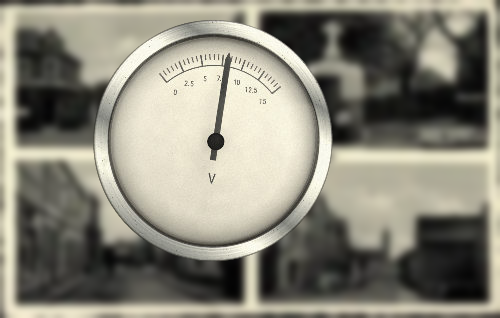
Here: 8 (V)
